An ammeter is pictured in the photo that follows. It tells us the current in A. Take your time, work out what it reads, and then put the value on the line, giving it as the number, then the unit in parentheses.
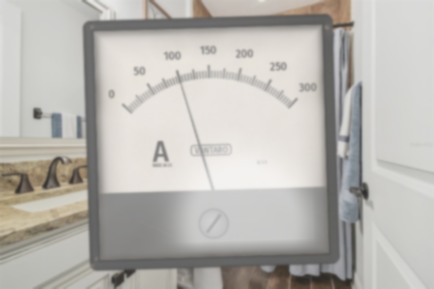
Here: 100 (A)
